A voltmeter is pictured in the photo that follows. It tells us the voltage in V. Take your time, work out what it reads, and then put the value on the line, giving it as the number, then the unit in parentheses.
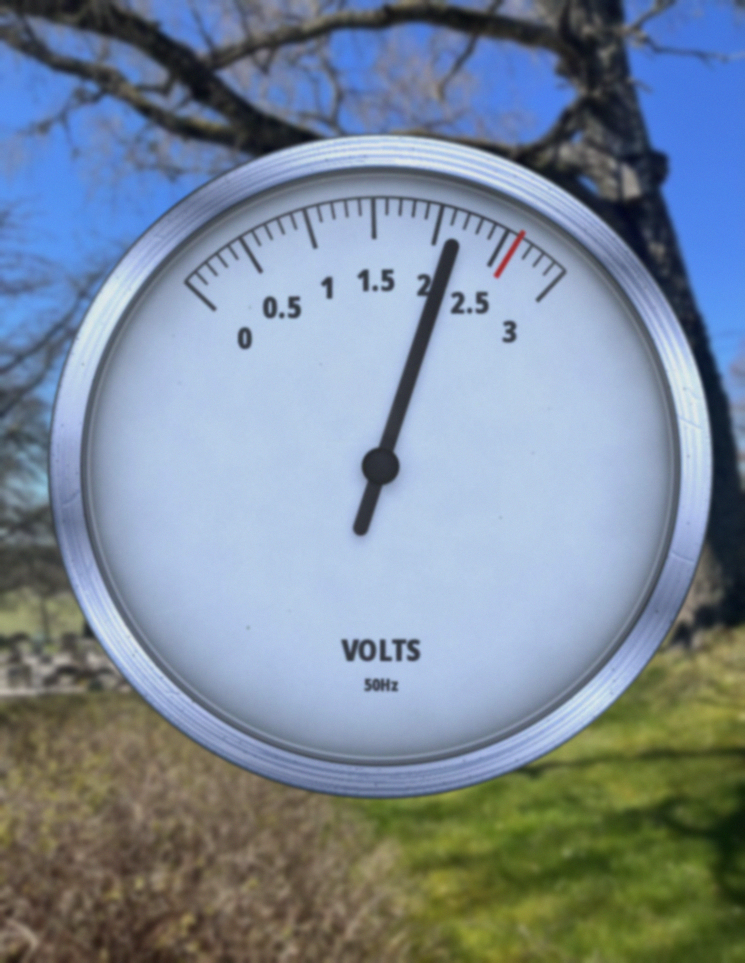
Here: 2.15 (V)
